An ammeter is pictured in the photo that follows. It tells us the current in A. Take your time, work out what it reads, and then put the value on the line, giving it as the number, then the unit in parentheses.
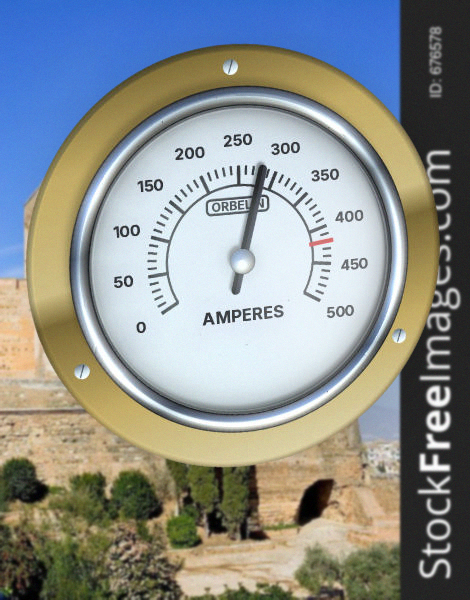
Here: 280 (A)
